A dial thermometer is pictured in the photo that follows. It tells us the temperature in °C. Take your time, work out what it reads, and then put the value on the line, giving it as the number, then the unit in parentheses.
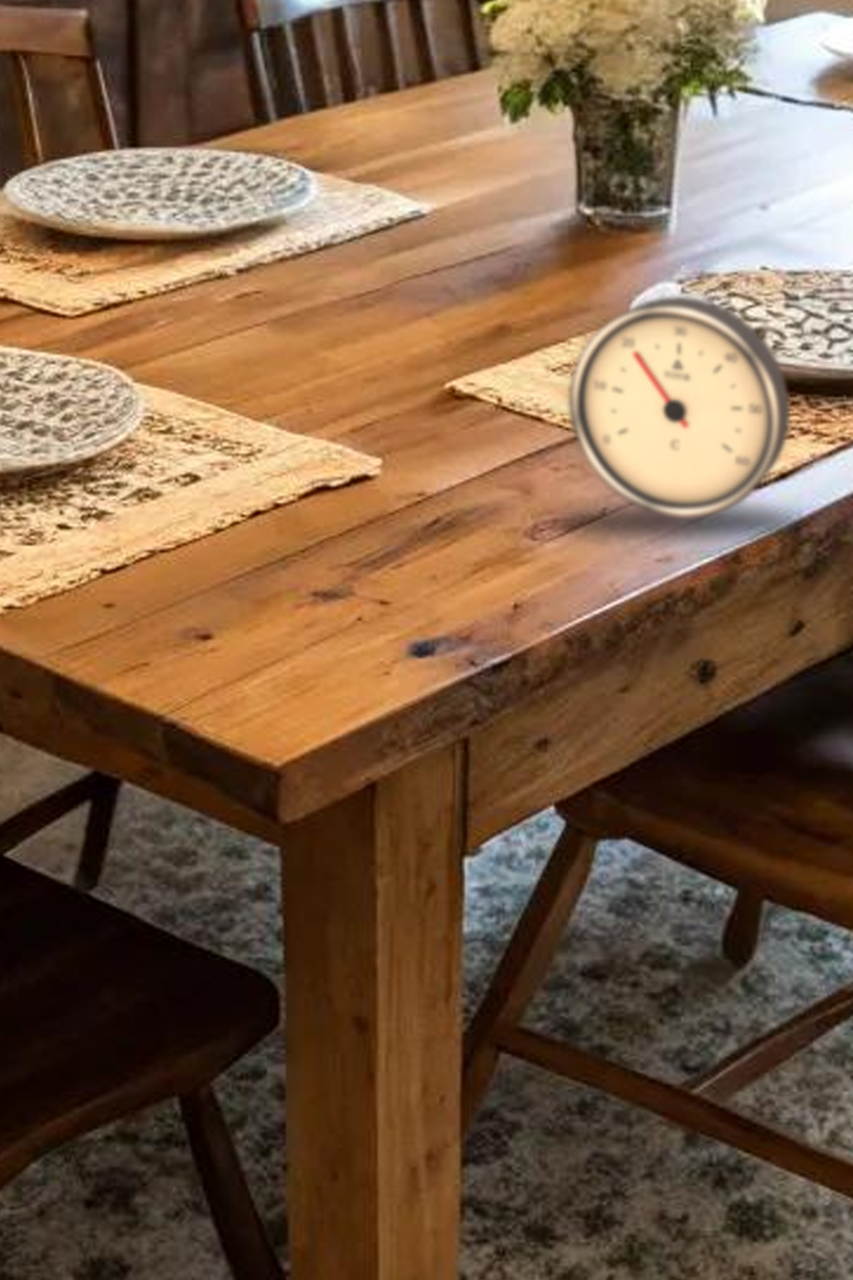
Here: 20 (°C)
